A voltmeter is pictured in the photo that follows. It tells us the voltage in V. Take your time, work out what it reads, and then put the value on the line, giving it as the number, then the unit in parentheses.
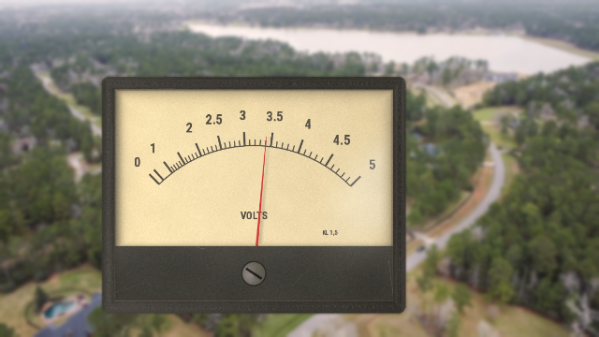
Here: 3.4 (V)
